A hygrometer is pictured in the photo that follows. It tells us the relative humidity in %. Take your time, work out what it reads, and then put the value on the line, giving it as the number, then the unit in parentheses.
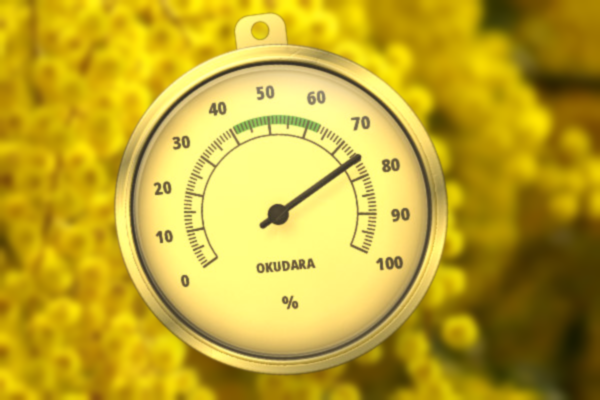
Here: 75 (%)
